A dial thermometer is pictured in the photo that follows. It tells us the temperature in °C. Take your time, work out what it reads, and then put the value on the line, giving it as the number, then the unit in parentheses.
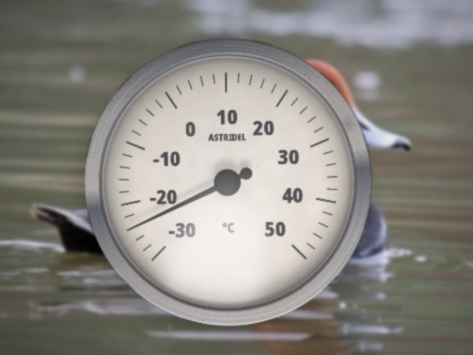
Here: -24 (°C)
